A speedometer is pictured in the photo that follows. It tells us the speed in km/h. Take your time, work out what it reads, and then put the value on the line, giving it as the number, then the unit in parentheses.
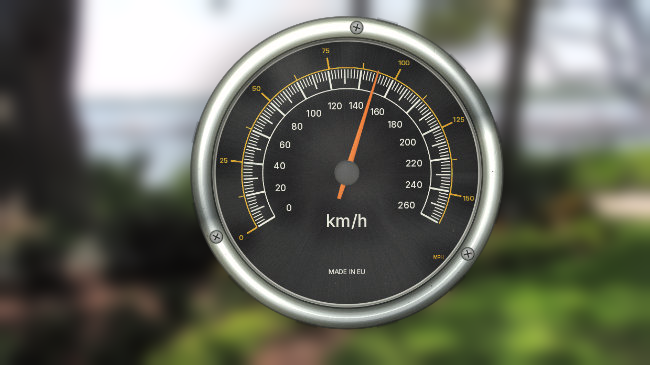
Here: 150 (km/h)
